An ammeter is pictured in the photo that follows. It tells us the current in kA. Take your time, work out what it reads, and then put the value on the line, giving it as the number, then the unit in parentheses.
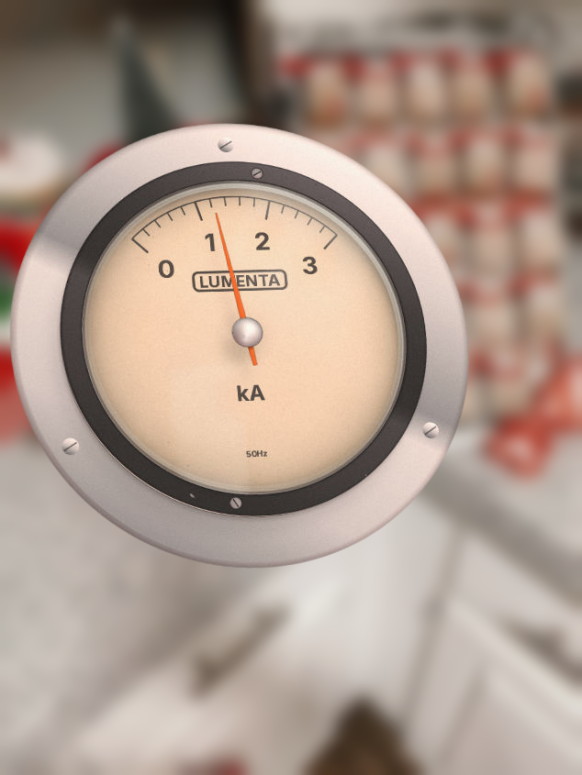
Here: 1.2 (kA)
